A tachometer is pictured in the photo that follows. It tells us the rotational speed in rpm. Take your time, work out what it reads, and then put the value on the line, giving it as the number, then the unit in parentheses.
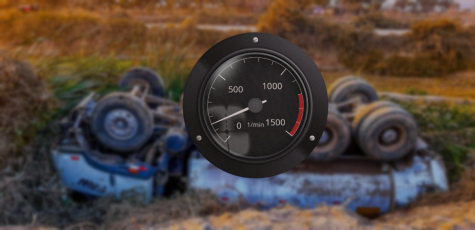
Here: 150 (rpm)
